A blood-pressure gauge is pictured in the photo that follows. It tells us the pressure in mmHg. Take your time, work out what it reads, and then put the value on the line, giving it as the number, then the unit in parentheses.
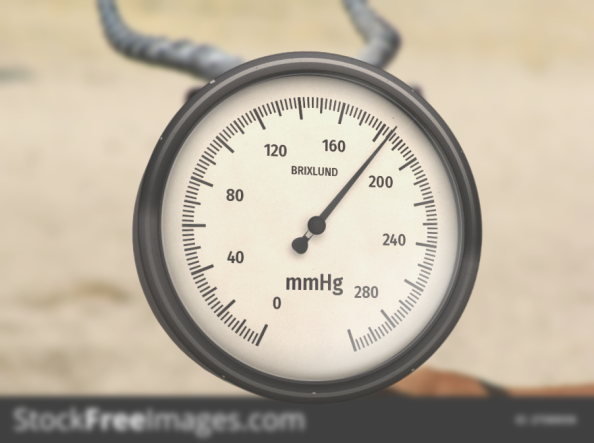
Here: 184 (mmHg)
